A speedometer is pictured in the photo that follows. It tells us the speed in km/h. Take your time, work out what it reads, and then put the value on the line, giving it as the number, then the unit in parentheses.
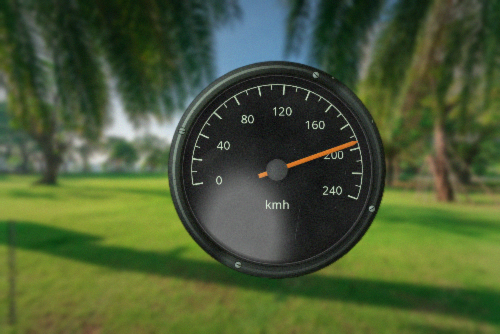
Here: 195 (km/h)
